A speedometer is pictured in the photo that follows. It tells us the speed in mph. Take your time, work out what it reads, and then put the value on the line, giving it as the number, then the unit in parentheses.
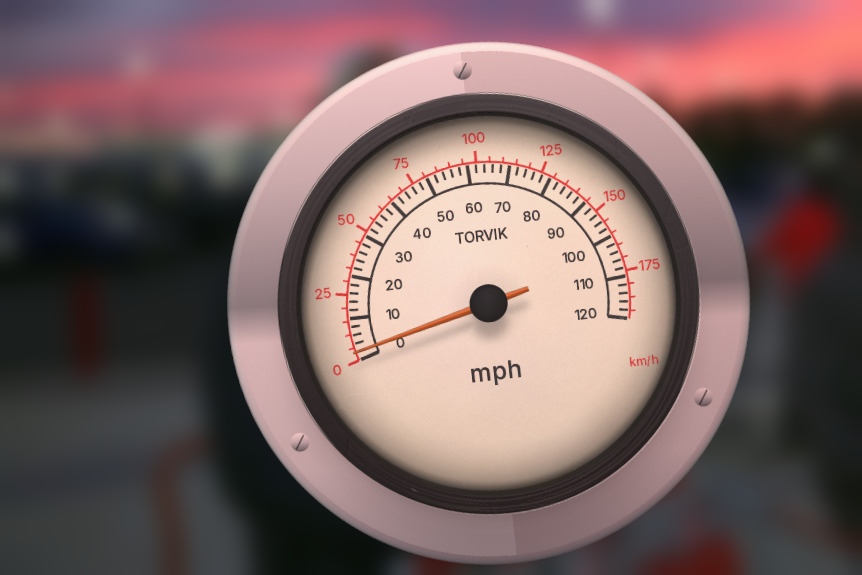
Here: 2 (mph)
